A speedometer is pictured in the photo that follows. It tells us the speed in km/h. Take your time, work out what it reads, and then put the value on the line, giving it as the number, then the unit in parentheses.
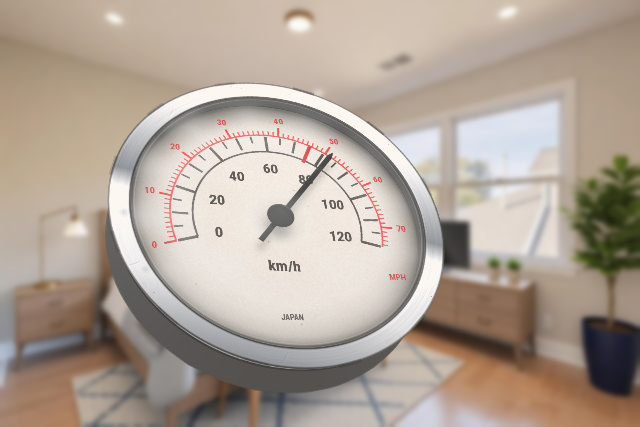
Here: 82.5 (km/h)
